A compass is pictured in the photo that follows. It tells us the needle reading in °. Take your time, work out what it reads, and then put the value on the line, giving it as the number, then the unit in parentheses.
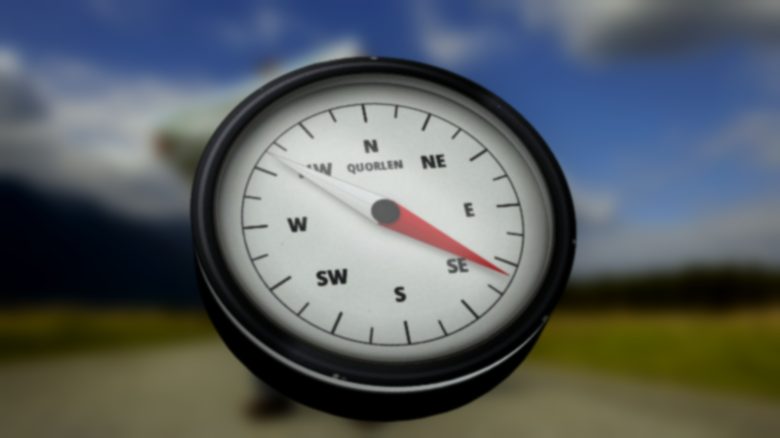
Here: 127.5 (°)
